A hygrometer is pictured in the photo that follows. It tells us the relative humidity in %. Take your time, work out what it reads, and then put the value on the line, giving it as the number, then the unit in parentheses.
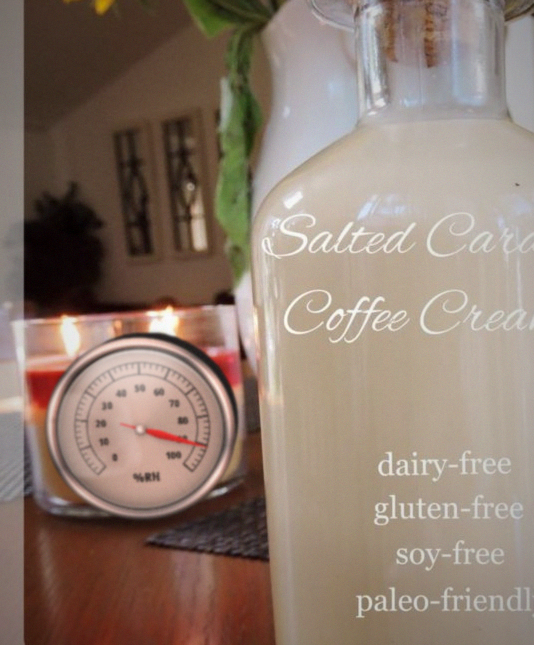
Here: 90 (%)
